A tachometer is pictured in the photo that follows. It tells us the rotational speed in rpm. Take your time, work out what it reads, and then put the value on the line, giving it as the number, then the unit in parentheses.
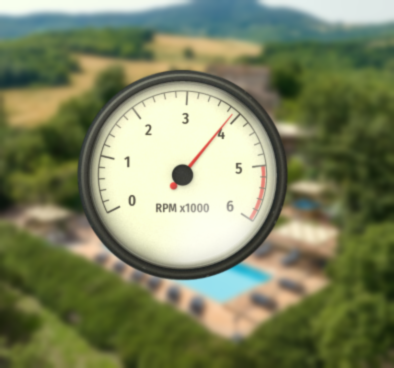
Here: 3900 (rpm)
